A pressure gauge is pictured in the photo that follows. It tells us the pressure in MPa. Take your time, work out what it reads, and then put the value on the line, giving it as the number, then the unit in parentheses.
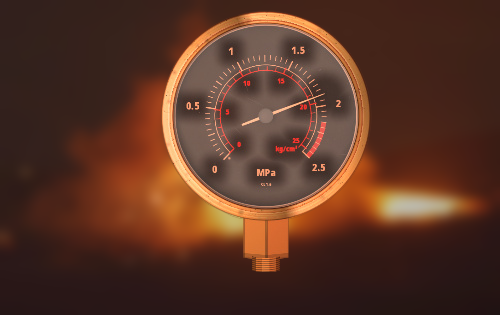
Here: 1.9 (MPa)
